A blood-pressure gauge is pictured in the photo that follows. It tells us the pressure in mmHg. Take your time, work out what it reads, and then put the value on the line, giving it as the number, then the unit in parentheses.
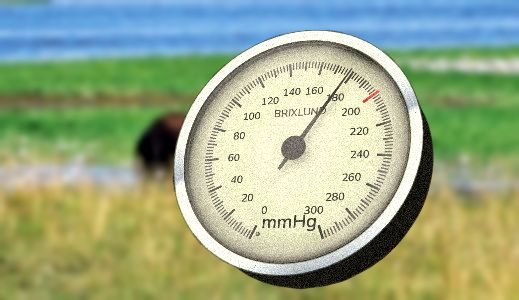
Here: 180 (mmHg)
